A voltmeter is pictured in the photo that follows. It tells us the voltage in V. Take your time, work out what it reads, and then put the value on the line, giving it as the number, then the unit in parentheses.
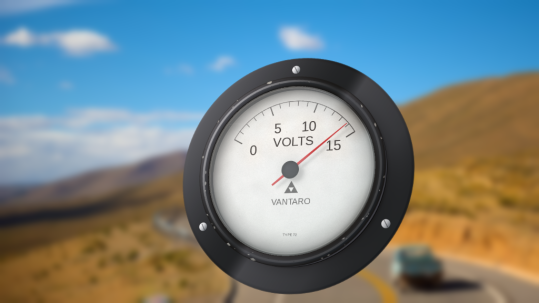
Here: 14 (V)
